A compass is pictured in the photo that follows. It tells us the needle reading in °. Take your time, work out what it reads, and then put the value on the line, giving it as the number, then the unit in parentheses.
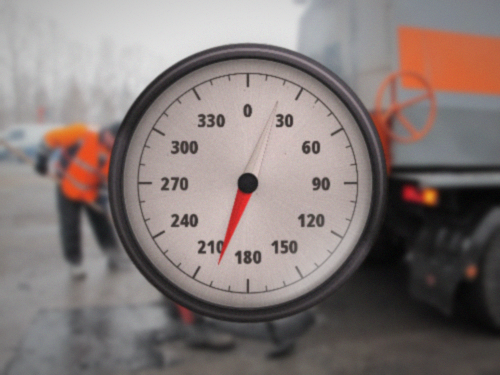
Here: 200 (°)
